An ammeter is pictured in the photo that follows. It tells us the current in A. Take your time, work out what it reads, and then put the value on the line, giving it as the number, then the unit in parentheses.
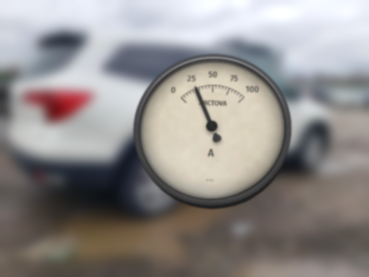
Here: 25 (A)
